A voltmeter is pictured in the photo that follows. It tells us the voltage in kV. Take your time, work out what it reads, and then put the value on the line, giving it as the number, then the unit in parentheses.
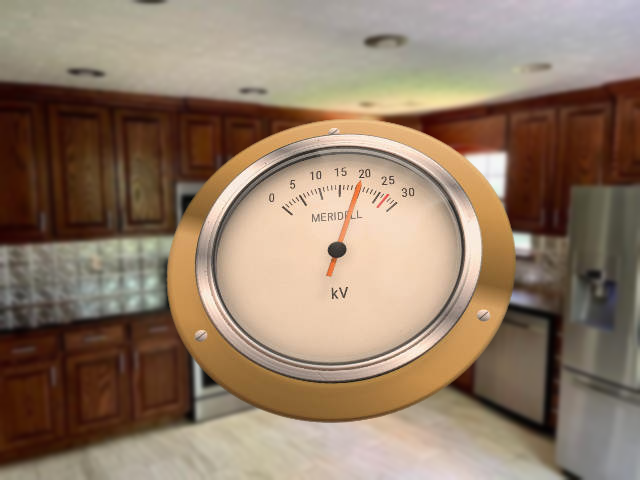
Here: 20 (kV)
